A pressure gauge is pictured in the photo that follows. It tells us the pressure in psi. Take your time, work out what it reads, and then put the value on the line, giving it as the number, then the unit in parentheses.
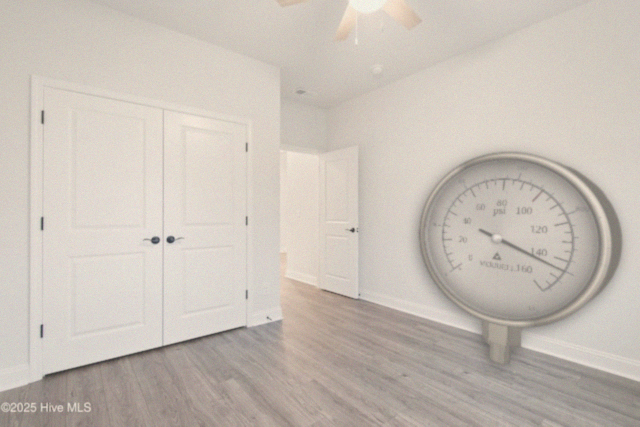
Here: 145 (psi)
